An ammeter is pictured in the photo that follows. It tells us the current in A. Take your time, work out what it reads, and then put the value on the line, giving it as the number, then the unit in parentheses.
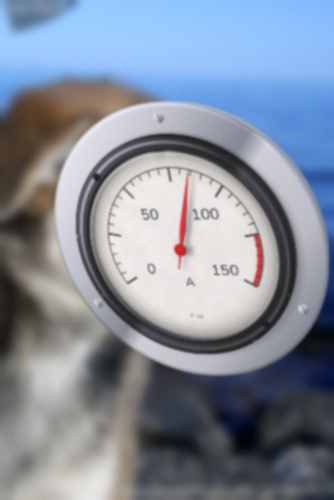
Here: 85 (A)
